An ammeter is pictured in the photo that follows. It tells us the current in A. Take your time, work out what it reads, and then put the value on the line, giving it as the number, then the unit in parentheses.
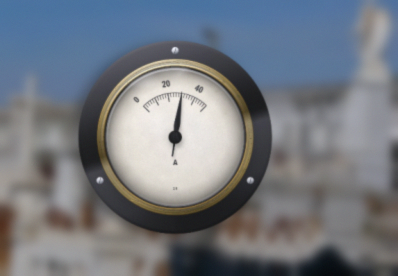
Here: 30 (A)
